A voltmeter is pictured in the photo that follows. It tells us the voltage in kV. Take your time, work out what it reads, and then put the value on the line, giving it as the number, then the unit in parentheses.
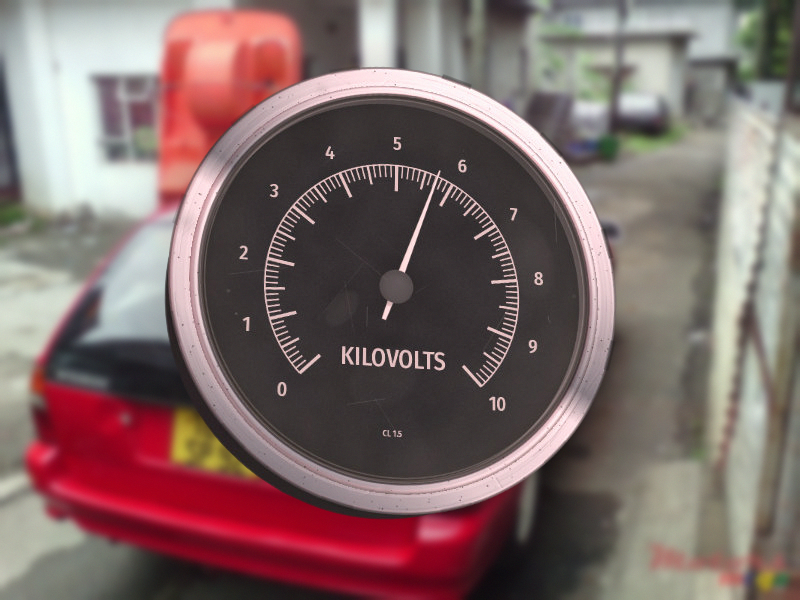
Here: 5.7 (kV)
